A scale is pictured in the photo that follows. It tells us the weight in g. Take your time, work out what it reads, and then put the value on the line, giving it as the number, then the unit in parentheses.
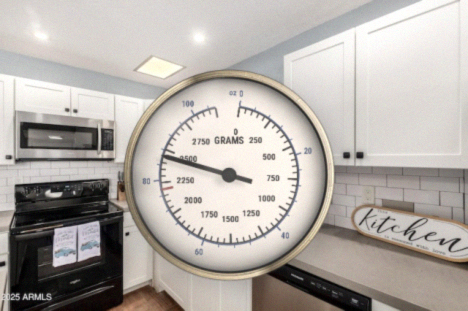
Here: 2450 (g)
